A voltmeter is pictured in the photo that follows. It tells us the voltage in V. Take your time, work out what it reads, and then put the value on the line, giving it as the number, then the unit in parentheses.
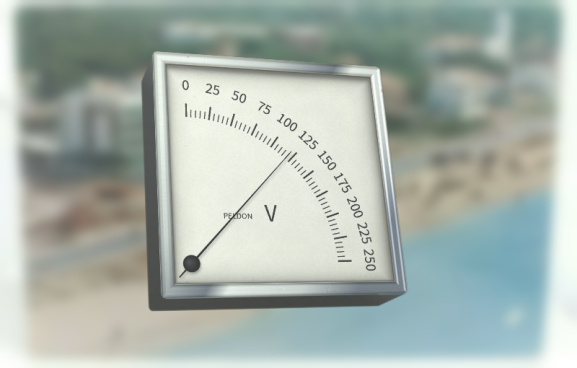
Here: 120 (V)
